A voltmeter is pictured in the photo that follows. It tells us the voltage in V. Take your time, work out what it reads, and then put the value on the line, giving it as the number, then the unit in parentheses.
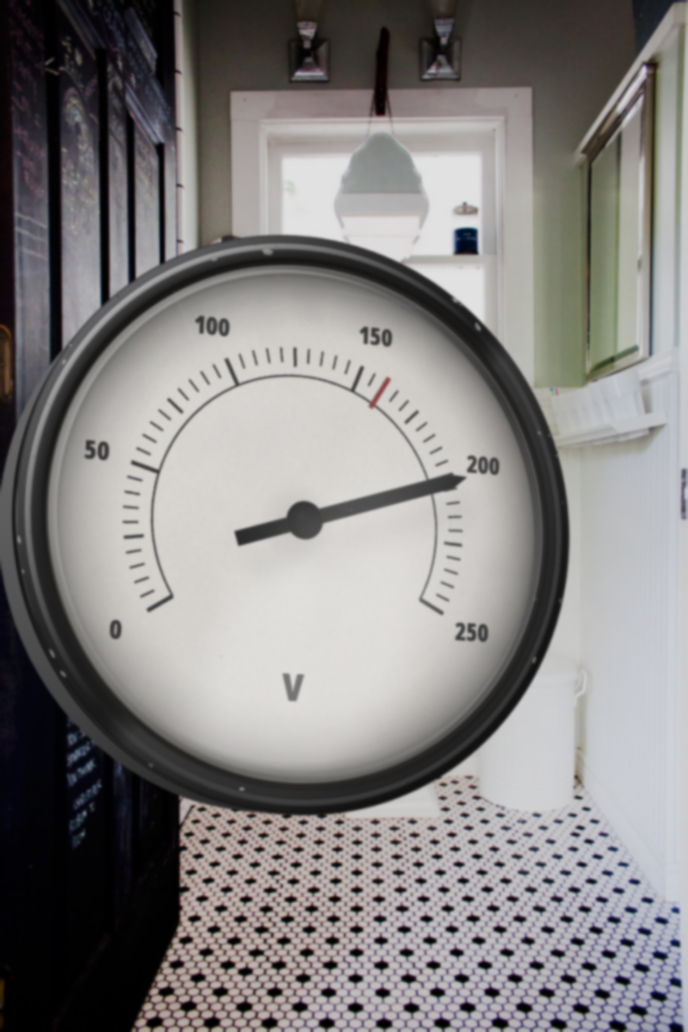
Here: 202.5 (V)
